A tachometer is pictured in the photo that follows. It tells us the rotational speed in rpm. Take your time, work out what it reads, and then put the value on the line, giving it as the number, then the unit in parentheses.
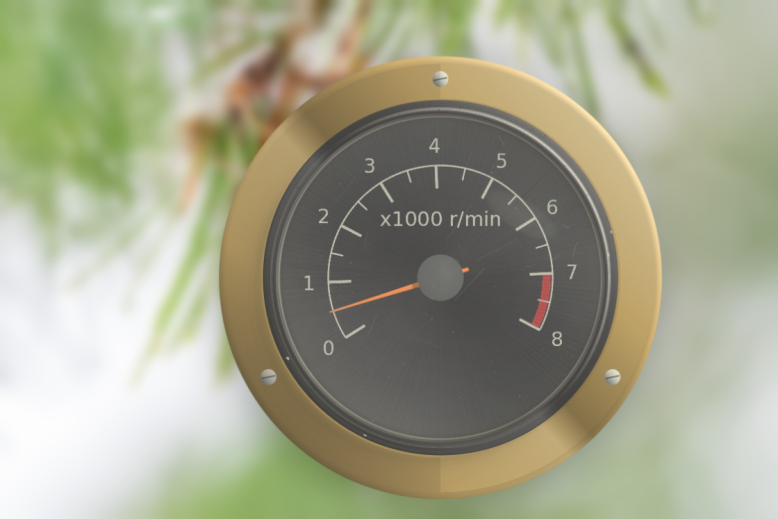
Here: 500 (rpm)
